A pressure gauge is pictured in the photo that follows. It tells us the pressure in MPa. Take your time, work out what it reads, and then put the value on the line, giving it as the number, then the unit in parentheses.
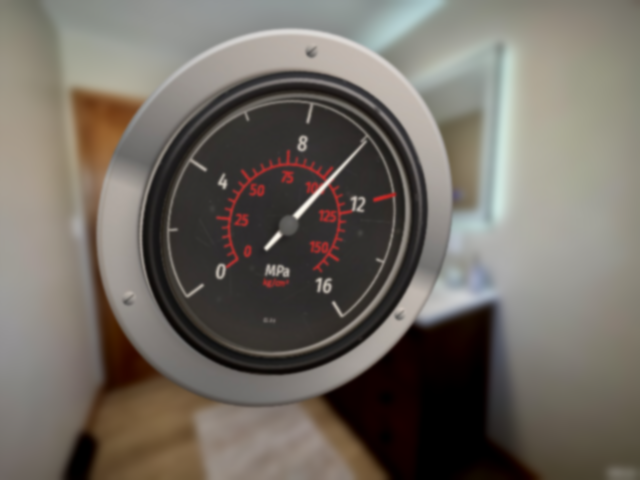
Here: 10 (MPa)
